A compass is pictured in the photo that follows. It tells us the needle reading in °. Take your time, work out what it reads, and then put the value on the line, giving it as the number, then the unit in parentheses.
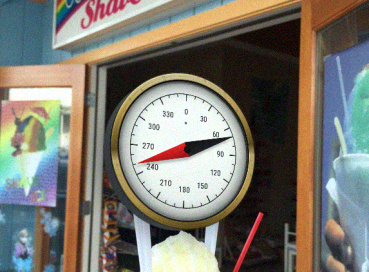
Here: 250 (°)
